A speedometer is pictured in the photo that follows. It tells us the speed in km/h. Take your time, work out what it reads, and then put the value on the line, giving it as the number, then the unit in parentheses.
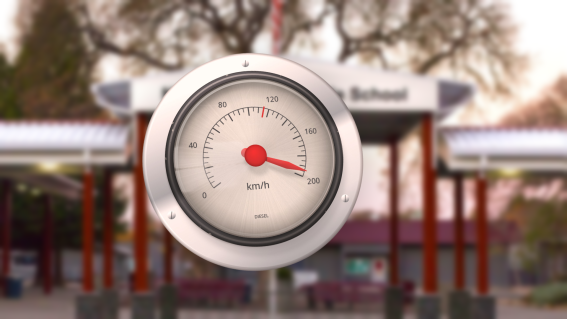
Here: 195 (km/h)
